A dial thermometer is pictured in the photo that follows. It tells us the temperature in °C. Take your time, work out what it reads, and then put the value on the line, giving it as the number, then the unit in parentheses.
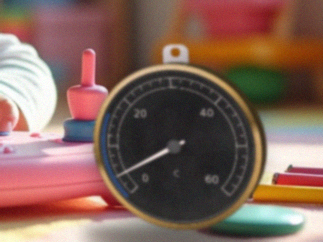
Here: 4 (°C)
